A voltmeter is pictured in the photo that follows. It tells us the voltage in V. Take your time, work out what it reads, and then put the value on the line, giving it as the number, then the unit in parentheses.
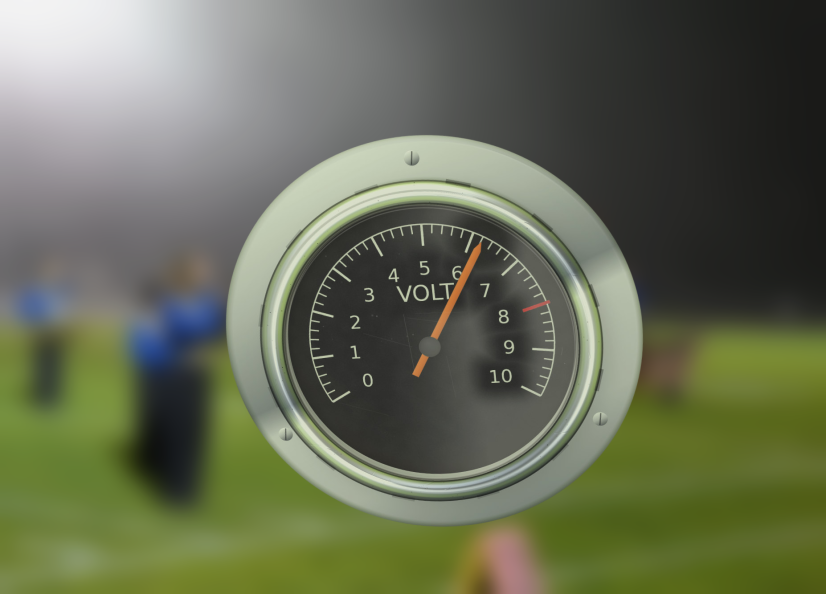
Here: 6.2 (V)
